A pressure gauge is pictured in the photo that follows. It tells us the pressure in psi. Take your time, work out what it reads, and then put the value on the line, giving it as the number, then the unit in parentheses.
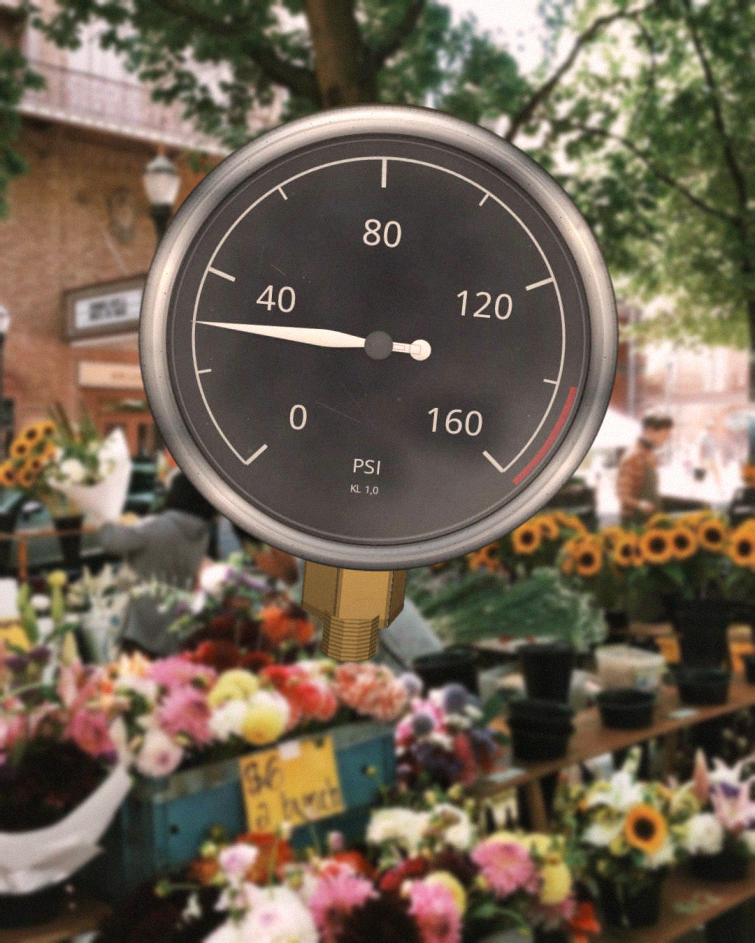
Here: 30 (psi)
